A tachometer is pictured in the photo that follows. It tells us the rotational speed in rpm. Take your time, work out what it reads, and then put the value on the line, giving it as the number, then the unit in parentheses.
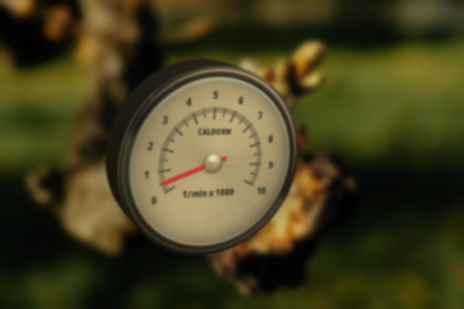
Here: 500 (rpm)
